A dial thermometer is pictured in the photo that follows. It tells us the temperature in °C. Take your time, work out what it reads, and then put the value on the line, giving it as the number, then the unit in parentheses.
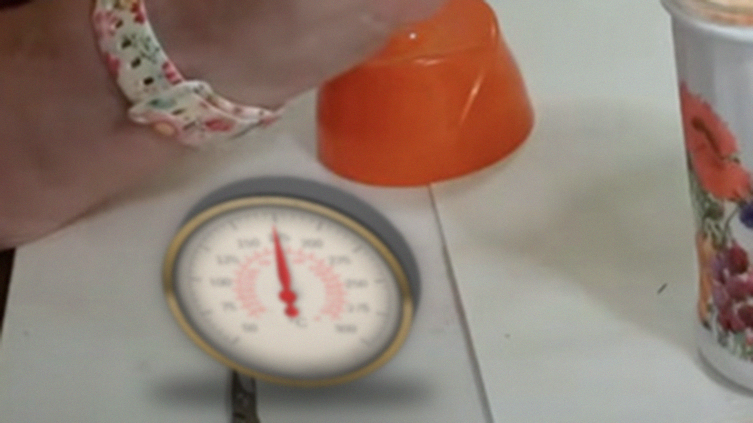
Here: 175 (°C)
